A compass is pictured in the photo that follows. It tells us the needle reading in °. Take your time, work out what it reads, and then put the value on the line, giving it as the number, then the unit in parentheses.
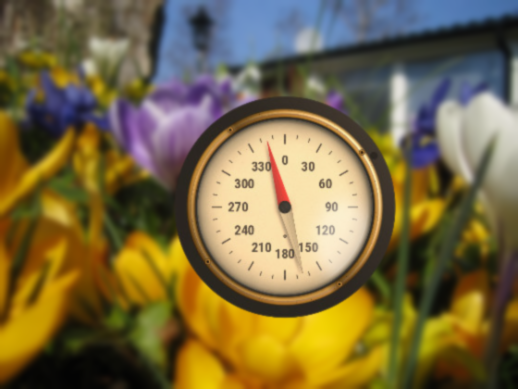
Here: 345 (°)
